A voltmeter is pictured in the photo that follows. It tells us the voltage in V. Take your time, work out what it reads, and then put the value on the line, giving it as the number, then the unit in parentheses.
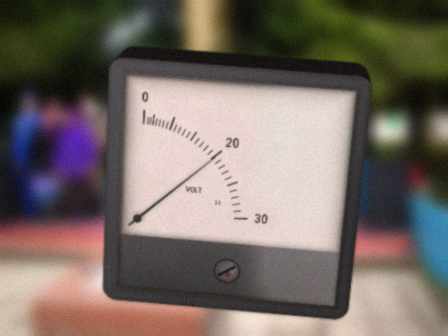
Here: 20 (V)
